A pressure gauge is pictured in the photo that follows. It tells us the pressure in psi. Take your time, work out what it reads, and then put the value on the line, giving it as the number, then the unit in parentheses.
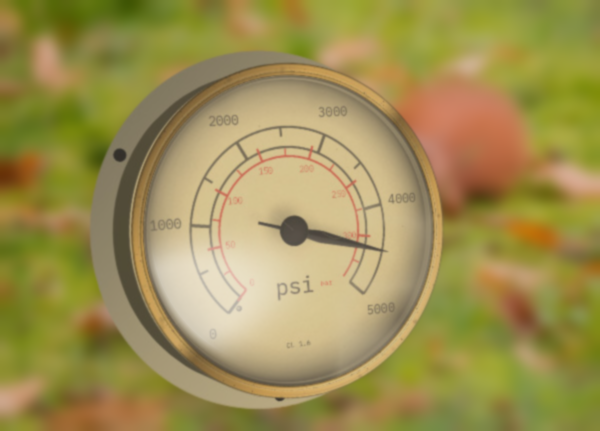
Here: 4500 (psi)
